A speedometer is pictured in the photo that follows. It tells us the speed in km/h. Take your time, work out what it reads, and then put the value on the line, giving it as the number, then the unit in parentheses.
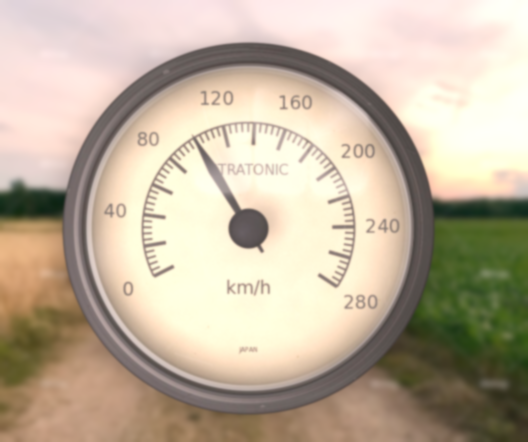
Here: 100 (km/h)
